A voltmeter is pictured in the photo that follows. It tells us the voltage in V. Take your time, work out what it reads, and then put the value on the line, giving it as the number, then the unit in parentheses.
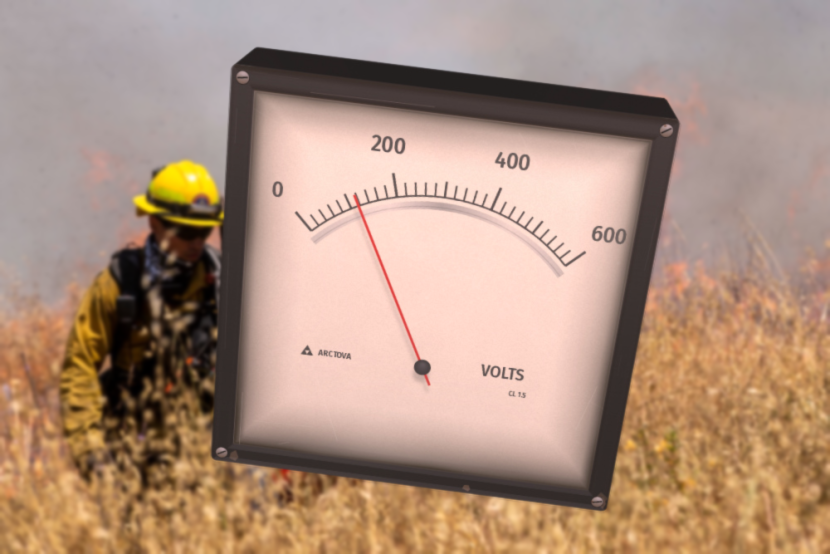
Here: 120 (V)
